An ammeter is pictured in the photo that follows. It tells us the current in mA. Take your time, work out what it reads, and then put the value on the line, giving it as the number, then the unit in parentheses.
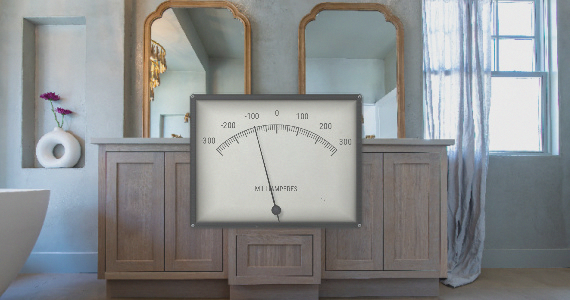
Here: -100 (mA)
